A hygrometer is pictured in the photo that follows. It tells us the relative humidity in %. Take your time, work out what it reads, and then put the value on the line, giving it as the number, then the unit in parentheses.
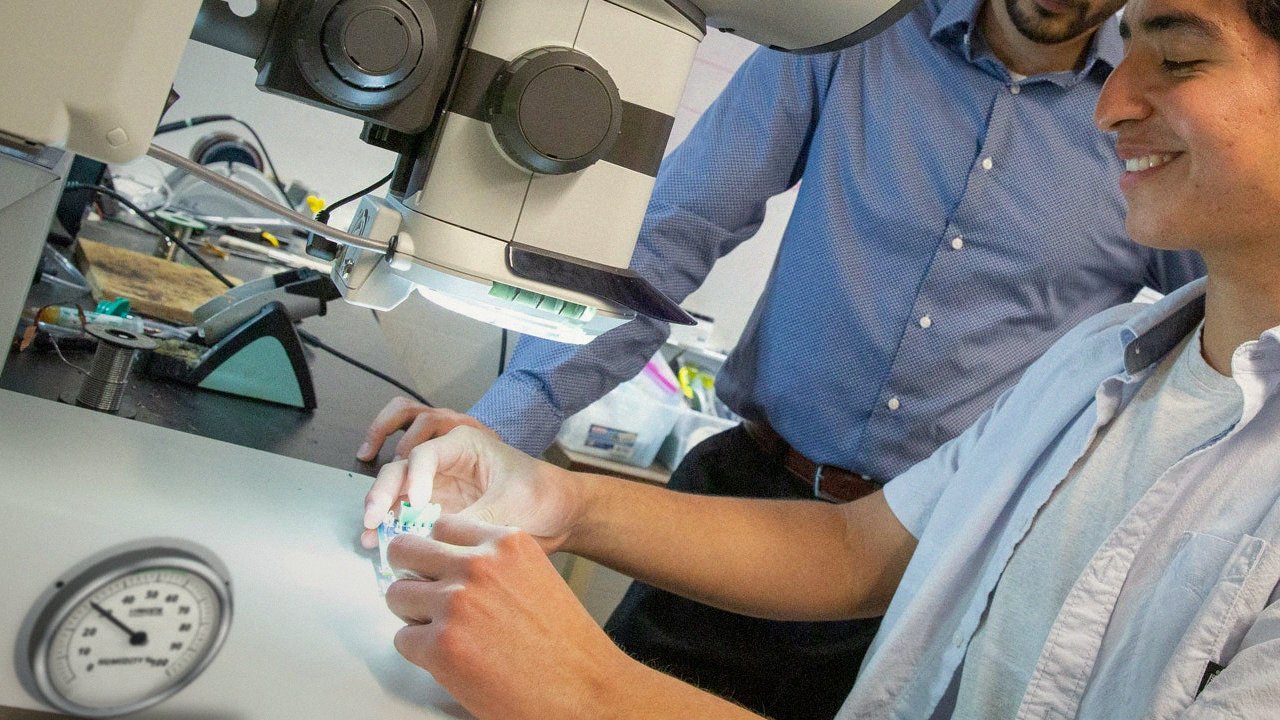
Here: 30 (%)
